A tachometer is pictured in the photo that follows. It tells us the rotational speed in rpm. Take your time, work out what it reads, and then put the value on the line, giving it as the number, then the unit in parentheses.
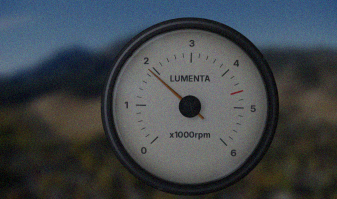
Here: 1900 (rpm)
